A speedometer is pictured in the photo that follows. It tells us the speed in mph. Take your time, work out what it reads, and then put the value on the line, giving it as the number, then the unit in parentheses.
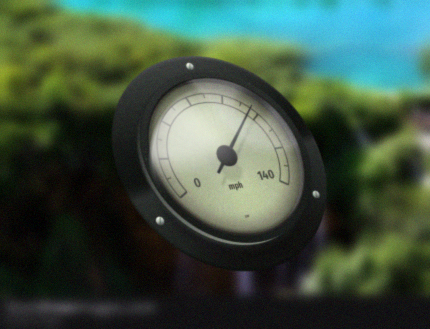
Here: 95 (mph)
